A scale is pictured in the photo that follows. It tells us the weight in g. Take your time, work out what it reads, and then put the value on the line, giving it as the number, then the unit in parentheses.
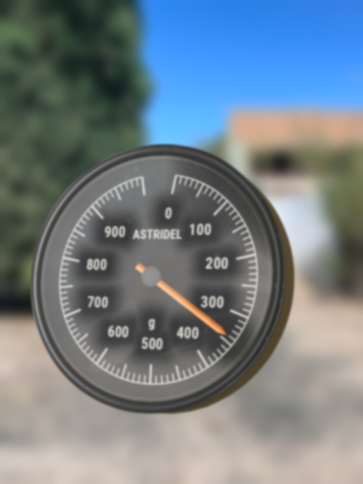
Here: 340 (g)
